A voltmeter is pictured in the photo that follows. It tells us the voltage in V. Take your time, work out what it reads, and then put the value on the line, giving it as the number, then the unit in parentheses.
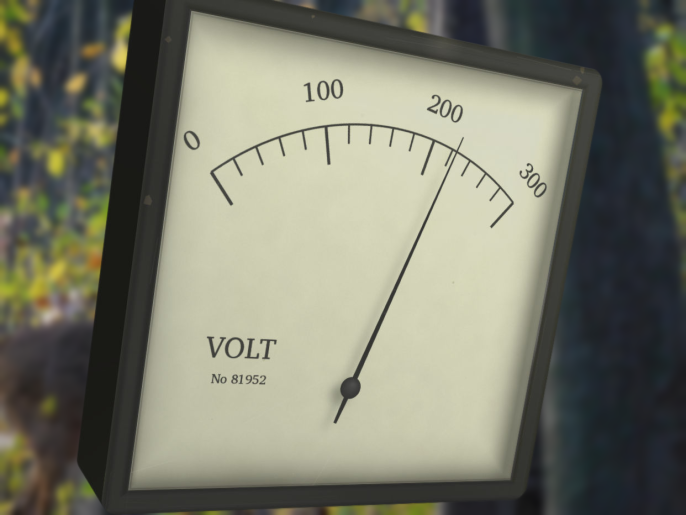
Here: 220 (V)
